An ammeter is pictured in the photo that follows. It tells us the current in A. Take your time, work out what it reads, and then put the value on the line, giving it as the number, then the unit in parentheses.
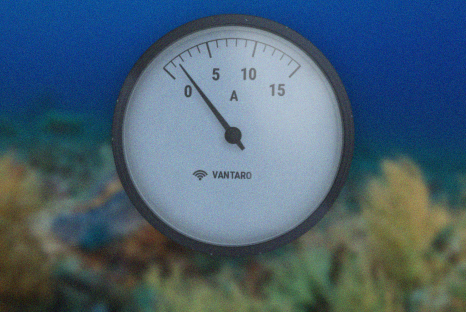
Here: 1.5 (A)
